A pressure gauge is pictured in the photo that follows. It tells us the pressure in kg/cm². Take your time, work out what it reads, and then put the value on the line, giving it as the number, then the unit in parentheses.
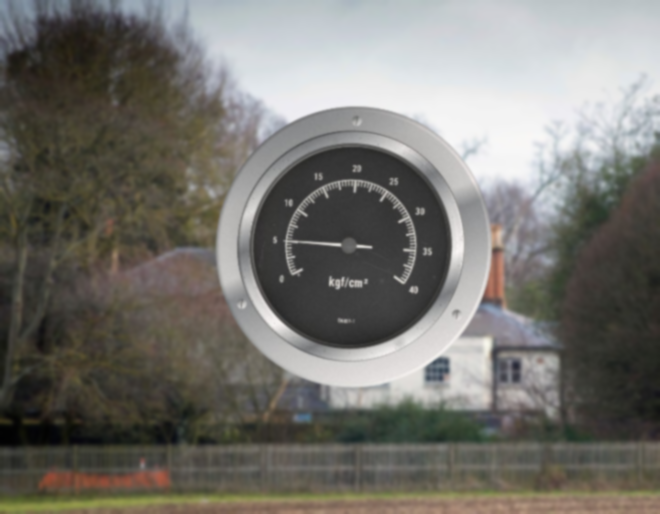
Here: 5 (kg/cm²)
